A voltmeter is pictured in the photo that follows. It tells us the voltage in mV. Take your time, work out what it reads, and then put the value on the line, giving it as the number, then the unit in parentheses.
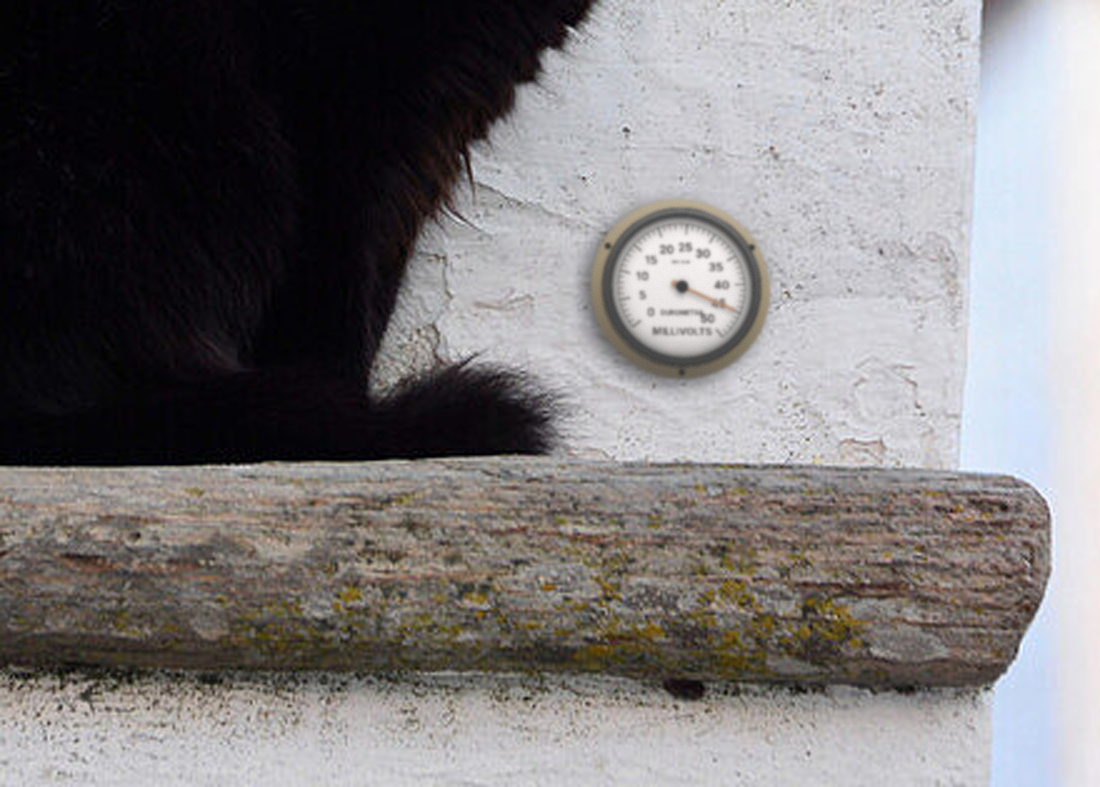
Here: 45 (mV)
